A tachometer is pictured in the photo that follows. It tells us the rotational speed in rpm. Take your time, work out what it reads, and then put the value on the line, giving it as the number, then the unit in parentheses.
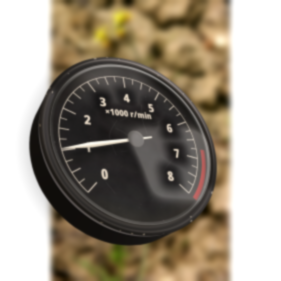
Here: 1000 (rpm)
